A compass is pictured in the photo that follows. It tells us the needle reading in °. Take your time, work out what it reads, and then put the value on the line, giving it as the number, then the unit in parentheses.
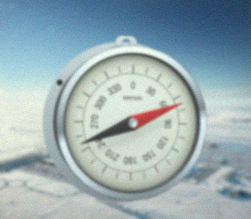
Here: 67.5 (°)
